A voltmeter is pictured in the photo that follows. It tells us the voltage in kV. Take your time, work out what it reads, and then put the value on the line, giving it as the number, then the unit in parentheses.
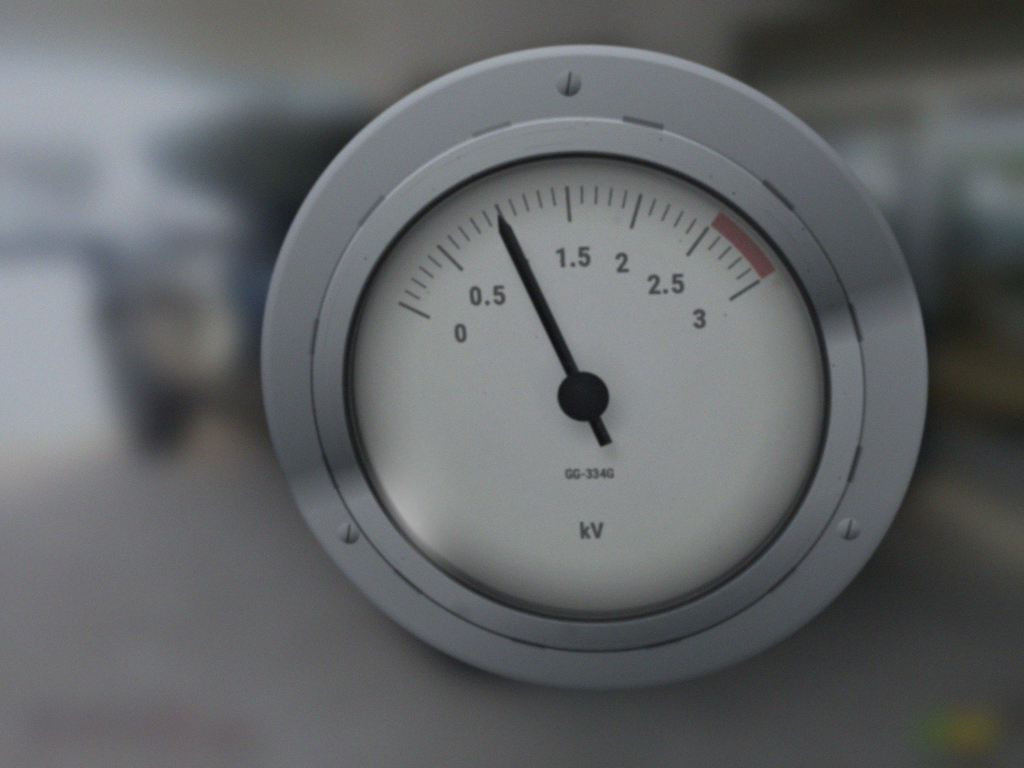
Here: 1 (kV)
